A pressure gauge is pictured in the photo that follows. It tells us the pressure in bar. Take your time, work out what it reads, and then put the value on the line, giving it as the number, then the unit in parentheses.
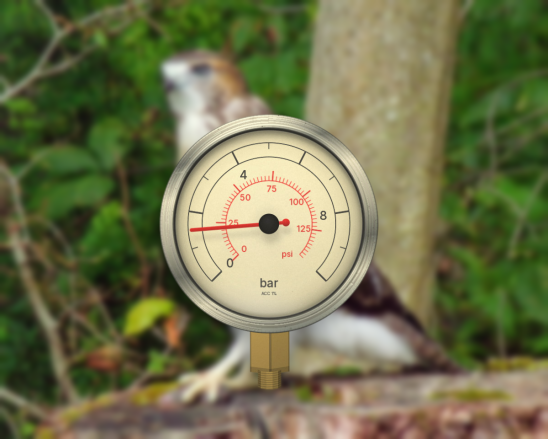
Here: 1.5 (bar)
